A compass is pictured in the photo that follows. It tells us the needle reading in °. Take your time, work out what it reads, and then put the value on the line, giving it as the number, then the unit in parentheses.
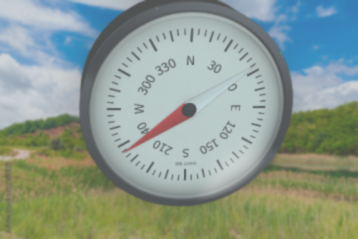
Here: 235 (°)
